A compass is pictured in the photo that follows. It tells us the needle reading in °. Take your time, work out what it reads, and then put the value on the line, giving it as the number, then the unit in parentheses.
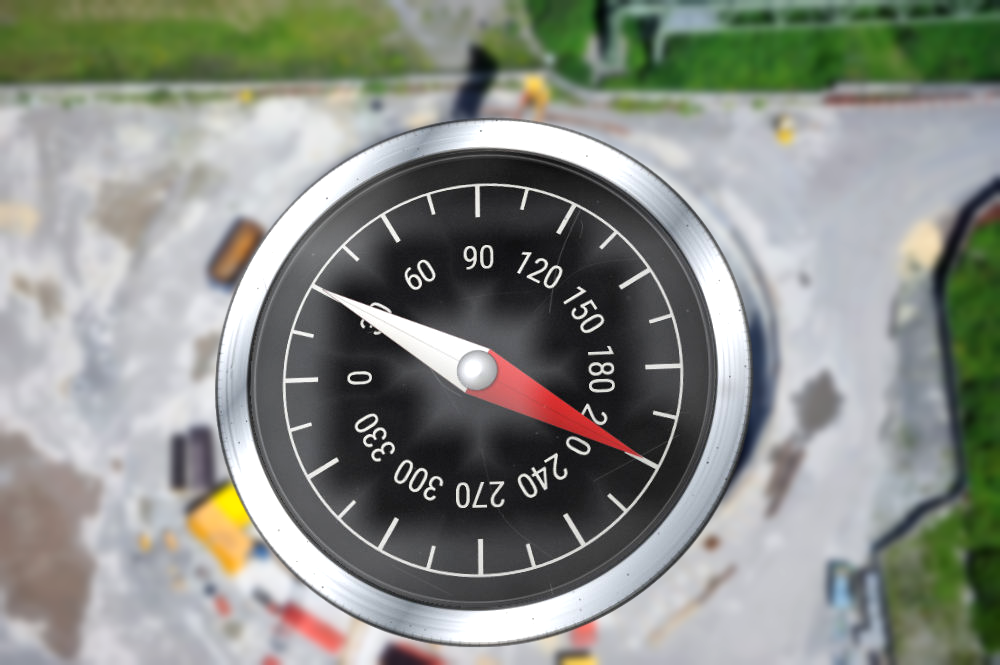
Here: 210 (°)
